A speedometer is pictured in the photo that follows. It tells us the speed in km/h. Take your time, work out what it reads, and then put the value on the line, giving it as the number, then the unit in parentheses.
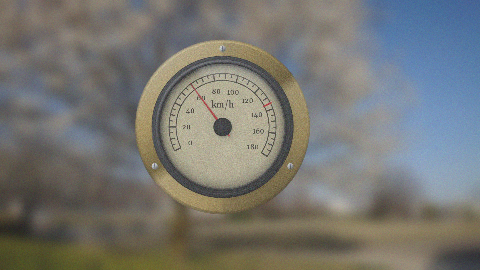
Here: 60 (km/h)
